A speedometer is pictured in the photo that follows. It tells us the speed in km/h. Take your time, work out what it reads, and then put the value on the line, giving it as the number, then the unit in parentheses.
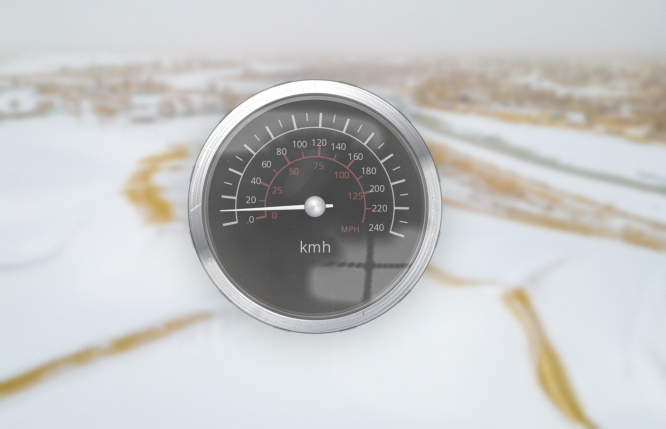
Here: 10 (km/h)
